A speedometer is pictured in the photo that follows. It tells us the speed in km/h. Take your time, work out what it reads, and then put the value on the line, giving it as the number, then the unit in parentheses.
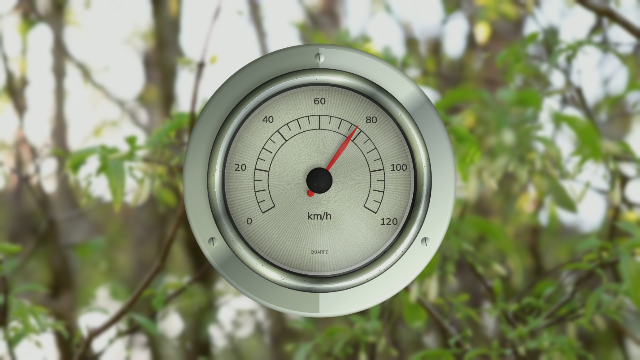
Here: 77.5 (km/h)
